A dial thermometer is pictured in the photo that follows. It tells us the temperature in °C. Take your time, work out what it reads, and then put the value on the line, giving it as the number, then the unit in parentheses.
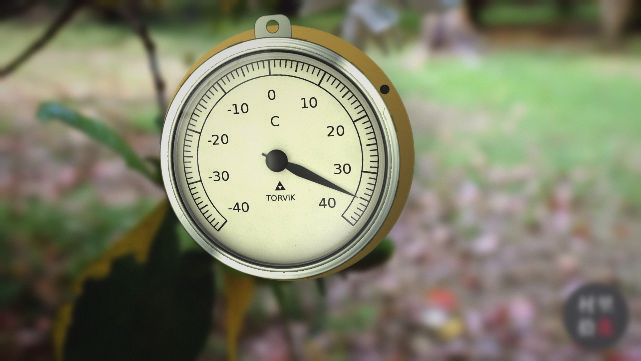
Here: 35 (°C)
